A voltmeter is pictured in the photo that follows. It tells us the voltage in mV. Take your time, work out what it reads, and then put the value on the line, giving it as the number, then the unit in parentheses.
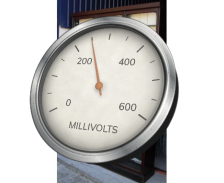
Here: 250 (mV)
